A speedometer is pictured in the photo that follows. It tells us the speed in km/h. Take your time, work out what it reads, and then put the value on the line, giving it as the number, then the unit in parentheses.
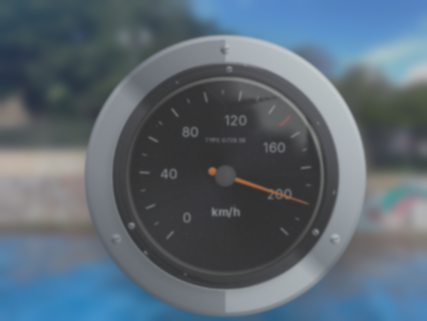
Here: 200 (km/h)
